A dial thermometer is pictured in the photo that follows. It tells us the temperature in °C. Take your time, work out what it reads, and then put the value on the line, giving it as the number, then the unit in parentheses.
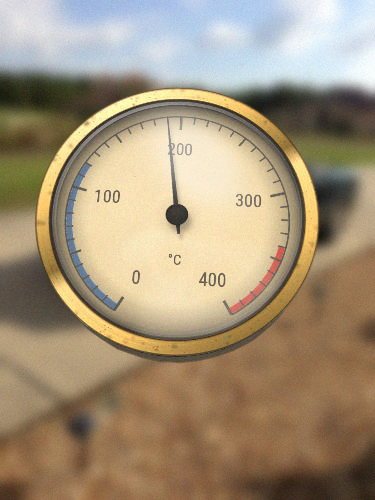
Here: 190 (°C)
